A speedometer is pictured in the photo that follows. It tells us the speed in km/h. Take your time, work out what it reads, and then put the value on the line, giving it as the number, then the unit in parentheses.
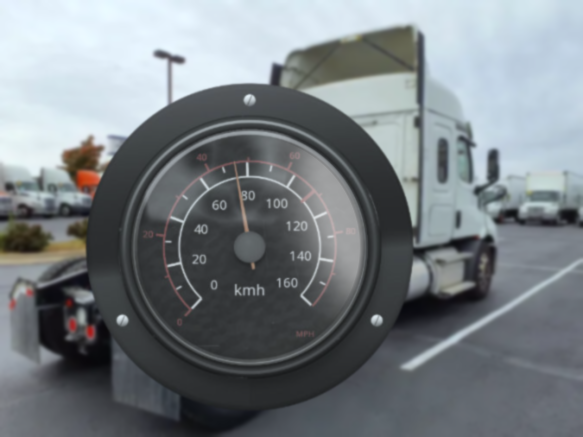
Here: 75 (km/h)
